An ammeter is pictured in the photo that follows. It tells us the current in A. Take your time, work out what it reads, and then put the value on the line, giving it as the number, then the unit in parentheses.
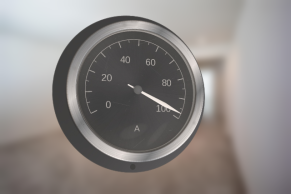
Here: 97.5 (A)
